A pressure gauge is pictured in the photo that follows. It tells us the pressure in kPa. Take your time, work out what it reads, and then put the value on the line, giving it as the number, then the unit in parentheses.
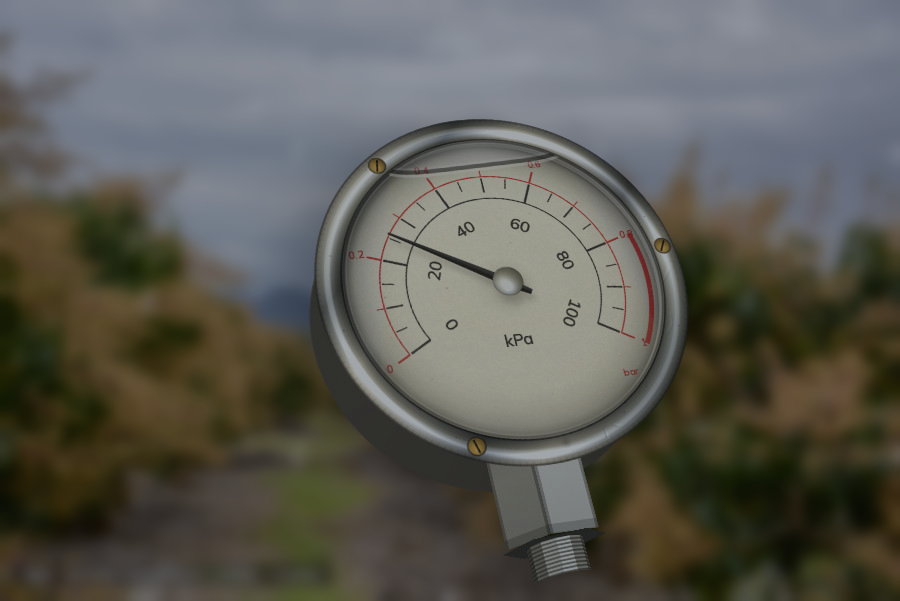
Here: 25 (kPa)
